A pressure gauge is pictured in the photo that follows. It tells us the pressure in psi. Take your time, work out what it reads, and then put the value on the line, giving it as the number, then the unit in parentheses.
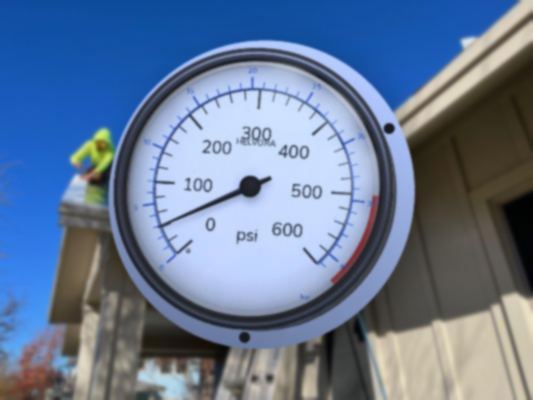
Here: 40 (psi)
